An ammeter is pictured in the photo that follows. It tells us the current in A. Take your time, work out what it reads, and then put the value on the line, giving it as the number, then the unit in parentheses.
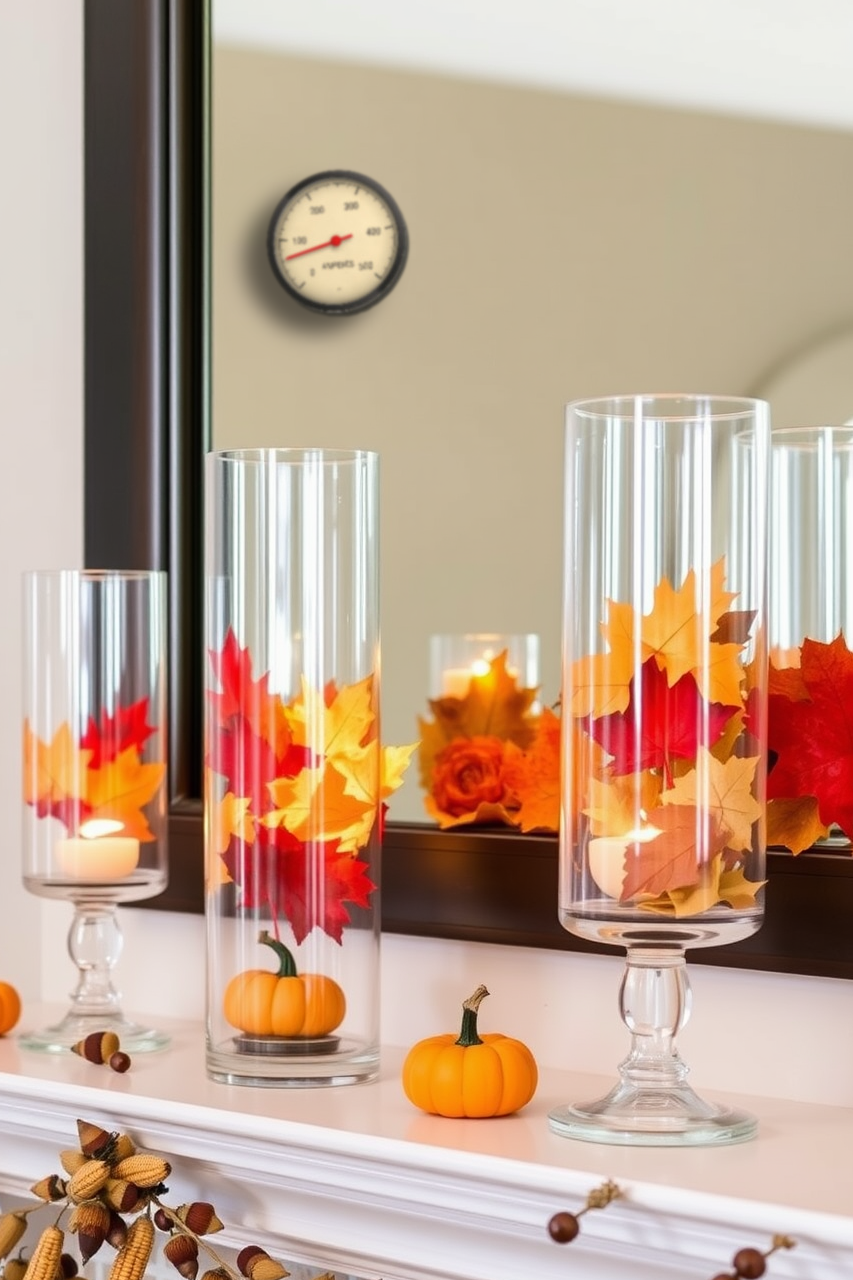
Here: 60 (A)
